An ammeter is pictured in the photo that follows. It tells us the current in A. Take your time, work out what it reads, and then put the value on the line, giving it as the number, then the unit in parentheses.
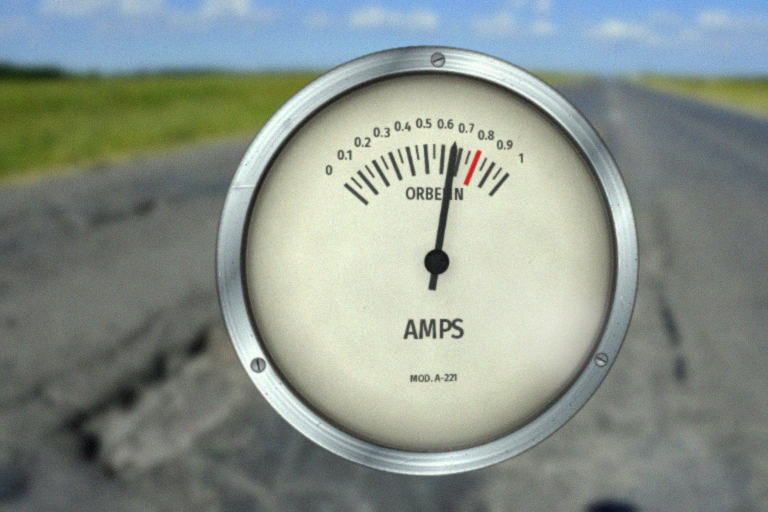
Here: 0.65 (A)
